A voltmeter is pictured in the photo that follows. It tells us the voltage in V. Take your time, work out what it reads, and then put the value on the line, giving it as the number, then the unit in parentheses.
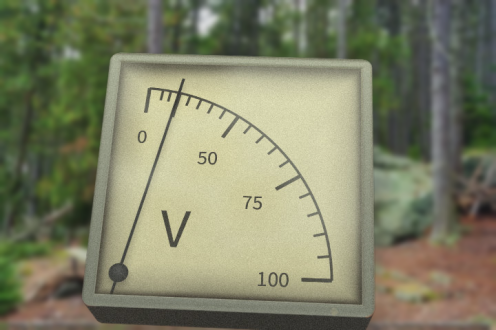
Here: 25 (V)
